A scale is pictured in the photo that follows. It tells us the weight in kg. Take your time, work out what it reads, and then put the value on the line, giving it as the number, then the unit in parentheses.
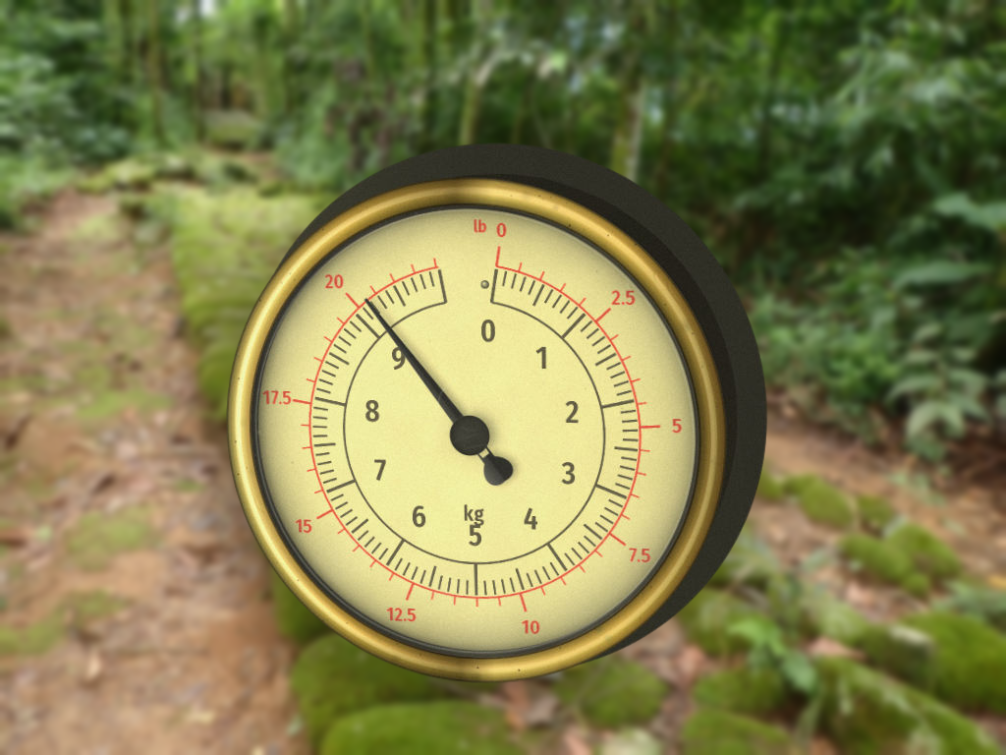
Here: 9.2 (kg)
